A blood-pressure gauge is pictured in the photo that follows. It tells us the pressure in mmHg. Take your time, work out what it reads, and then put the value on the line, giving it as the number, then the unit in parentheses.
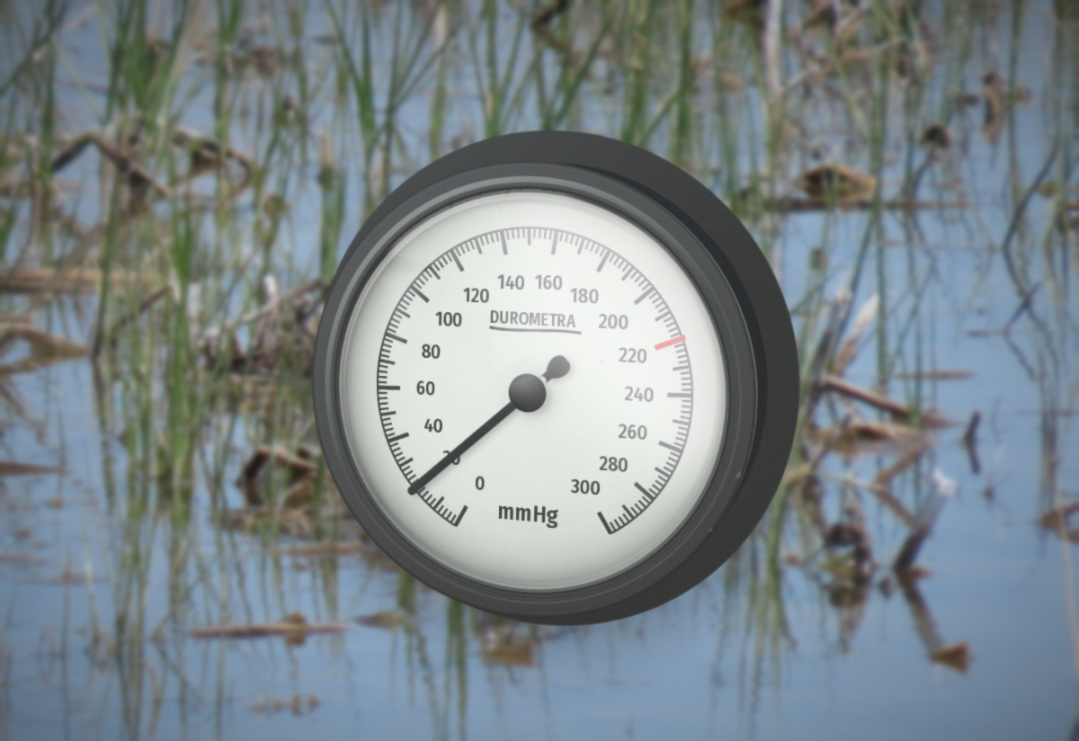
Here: 20 (mmHg)
